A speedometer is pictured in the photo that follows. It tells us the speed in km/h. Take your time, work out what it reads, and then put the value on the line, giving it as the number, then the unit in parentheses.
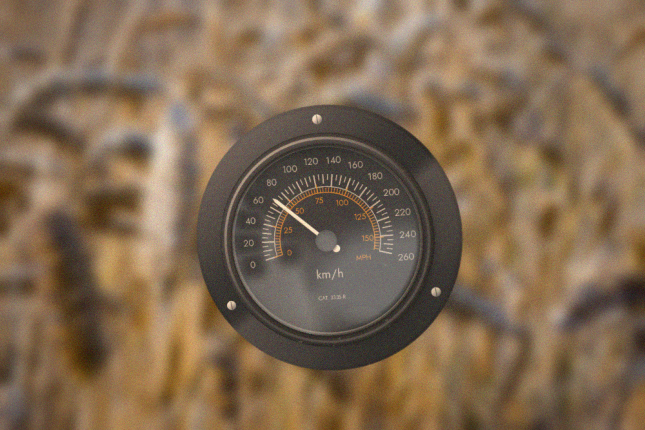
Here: 70 (km/h)
